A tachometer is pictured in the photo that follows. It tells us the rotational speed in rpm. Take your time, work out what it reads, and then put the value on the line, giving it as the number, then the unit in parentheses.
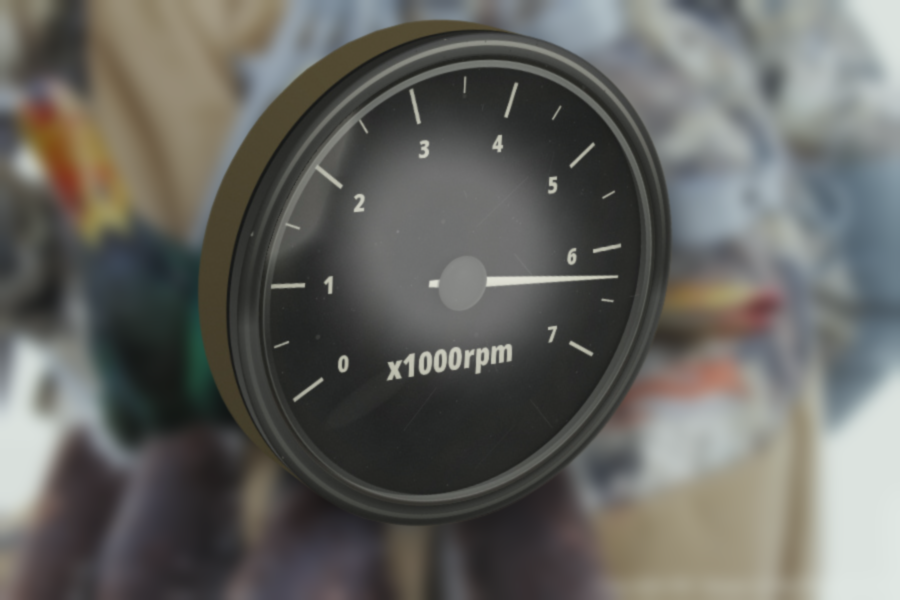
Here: 6250 (rpm)
